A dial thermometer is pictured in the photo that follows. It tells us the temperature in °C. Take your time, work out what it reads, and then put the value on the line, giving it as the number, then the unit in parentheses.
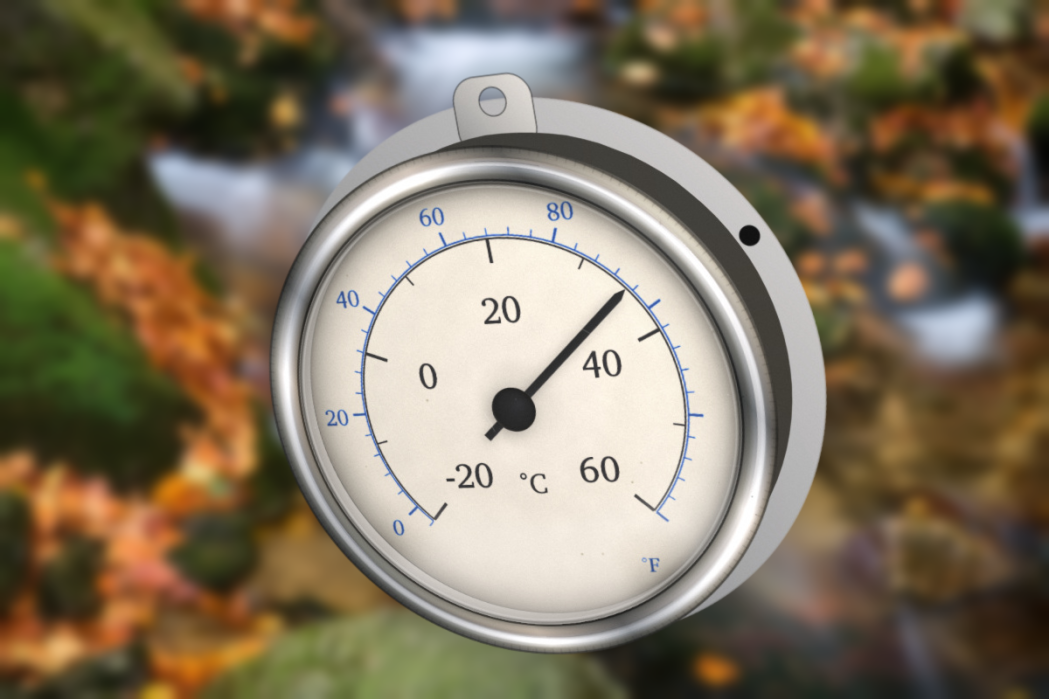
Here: 35 (°C)
